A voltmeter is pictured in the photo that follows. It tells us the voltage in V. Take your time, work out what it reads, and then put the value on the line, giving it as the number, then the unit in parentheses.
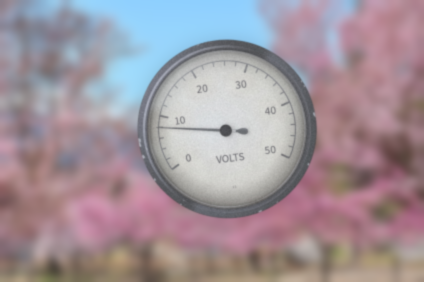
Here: 8 (V)
